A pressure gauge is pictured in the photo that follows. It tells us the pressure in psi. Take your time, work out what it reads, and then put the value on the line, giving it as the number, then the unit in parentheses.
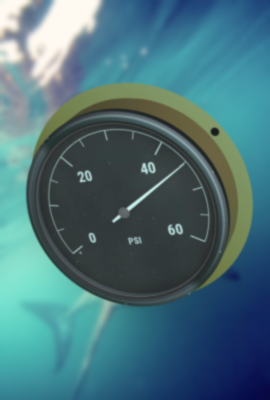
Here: 45 (psi)
